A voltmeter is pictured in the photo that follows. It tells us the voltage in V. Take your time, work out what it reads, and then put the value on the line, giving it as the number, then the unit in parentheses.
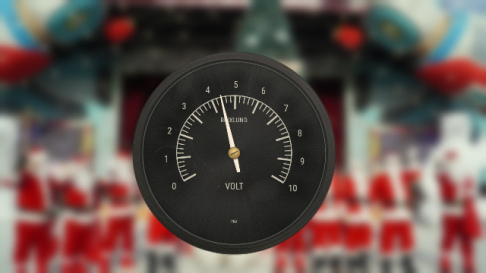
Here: 4.4 (V)
